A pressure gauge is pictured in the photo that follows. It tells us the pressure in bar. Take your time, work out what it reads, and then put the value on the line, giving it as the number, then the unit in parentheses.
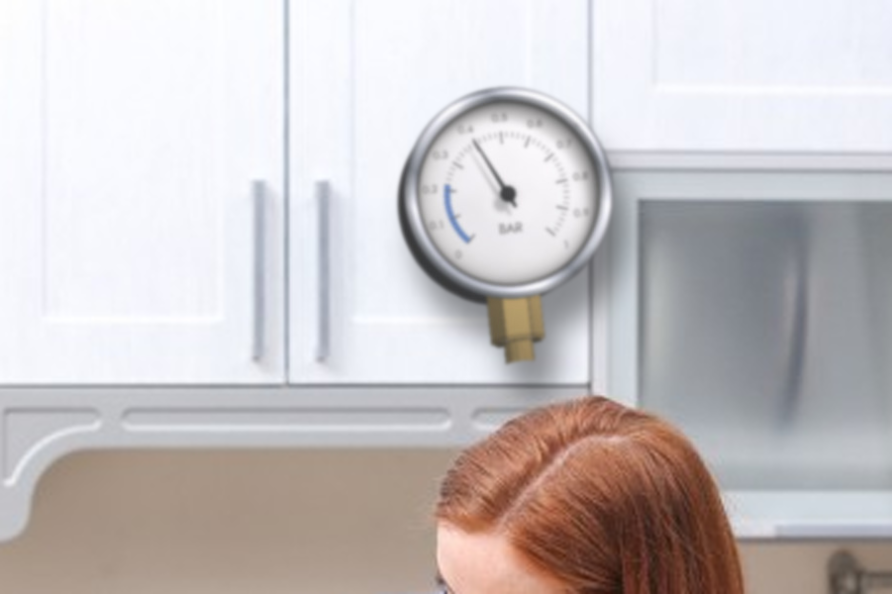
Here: 0.4 (bar)
